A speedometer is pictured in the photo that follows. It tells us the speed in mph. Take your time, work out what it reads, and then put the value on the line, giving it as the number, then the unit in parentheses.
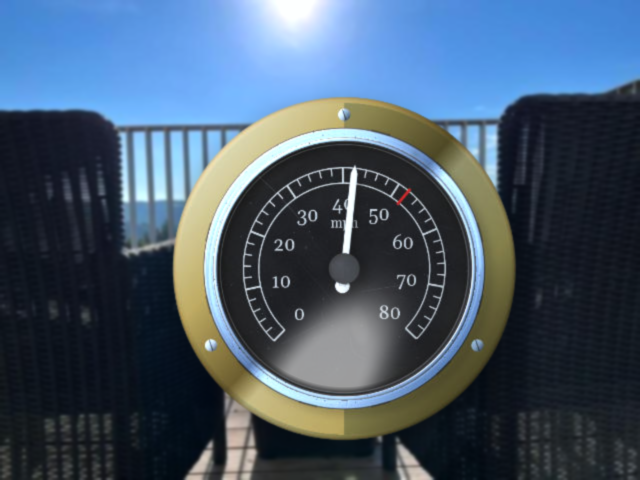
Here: 42 (mph)
